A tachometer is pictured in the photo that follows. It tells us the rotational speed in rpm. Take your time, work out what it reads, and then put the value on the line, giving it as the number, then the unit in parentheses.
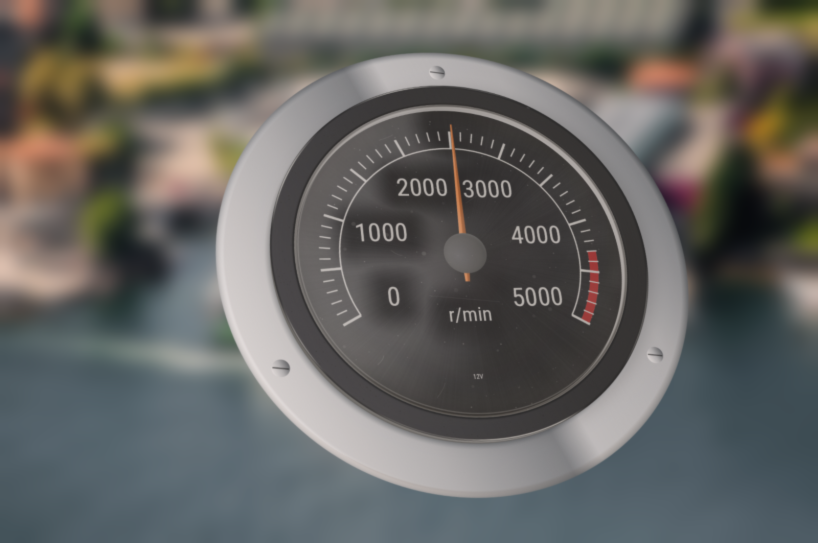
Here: 2500 (rpm)
